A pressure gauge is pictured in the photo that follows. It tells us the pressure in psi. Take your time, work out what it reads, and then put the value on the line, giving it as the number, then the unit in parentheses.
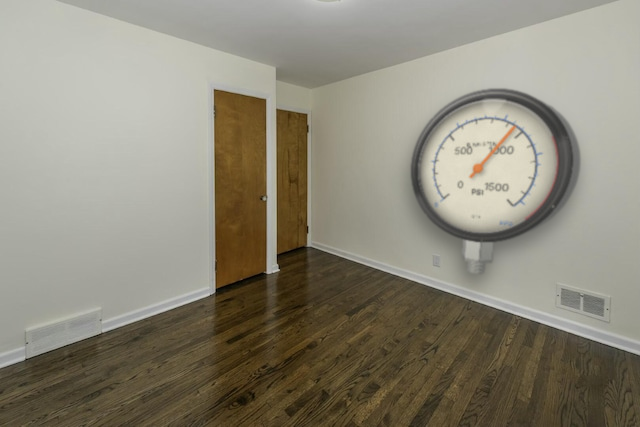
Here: 950 (psi)
